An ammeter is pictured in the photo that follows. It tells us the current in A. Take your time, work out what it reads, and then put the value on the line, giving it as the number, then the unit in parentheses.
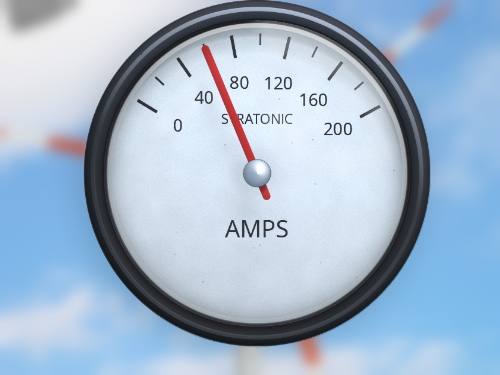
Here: 60 (A)
